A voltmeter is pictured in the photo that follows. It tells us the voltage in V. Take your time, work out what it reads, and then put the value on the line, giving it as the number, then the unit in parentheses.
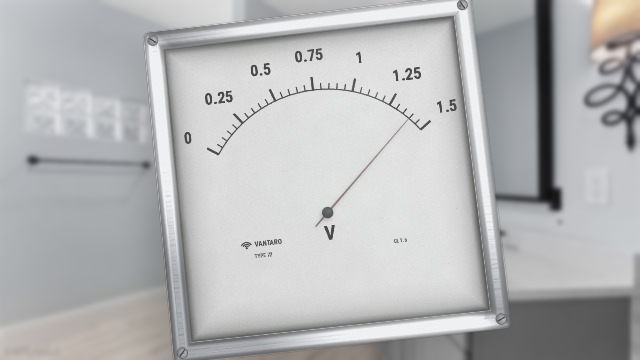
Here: 1.4 (V)
